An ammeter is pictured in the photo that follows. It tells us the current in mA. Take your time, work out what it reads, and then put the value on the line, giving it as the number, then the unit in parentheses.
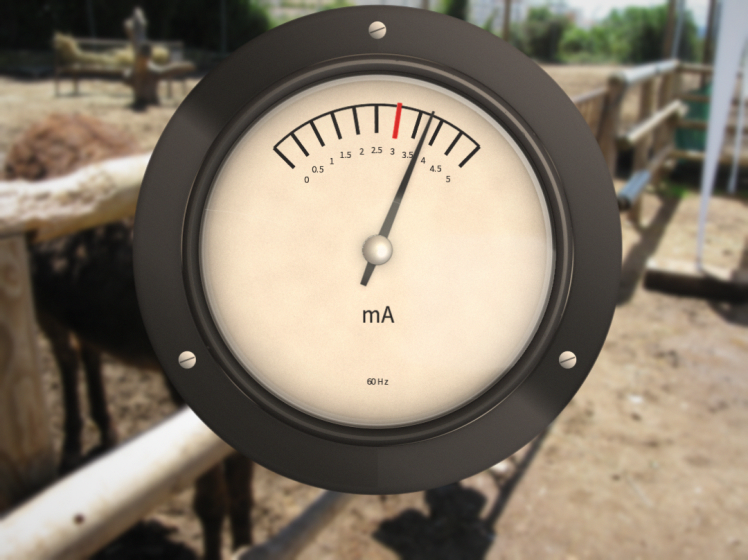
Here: 3.75 (mA)
